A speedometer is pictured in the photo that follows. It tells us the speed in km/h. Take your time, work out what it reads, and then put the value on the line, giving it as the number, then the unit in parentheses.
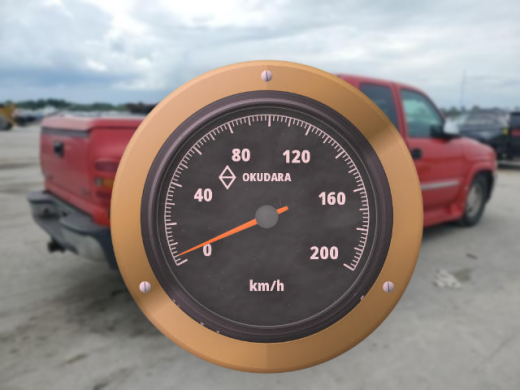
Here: 4 (km/h)
